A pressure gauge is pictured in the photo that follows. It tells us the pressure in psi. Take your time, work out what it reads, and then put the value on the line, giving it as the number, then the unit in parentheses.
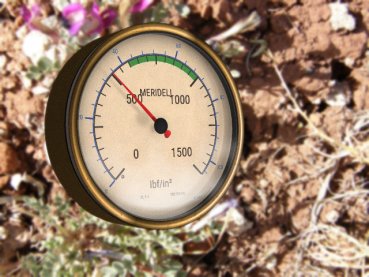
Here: 500 (psi)
